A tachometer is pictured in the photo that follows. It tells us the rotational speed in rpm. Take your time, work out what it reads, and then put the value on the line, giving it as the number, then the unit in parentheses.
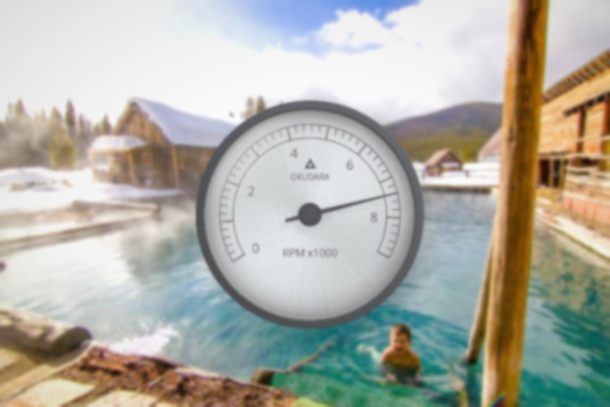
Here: 7400 (rpm)
